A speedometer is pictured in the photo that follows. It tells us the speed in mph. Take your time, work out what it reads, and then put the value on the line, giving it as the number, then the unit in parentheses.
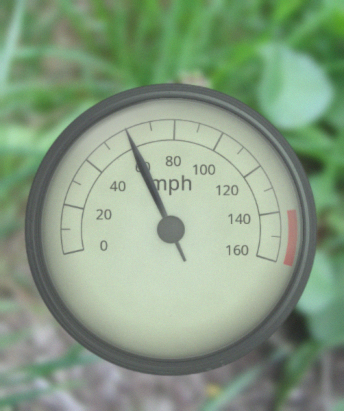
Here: 60 (mph)
